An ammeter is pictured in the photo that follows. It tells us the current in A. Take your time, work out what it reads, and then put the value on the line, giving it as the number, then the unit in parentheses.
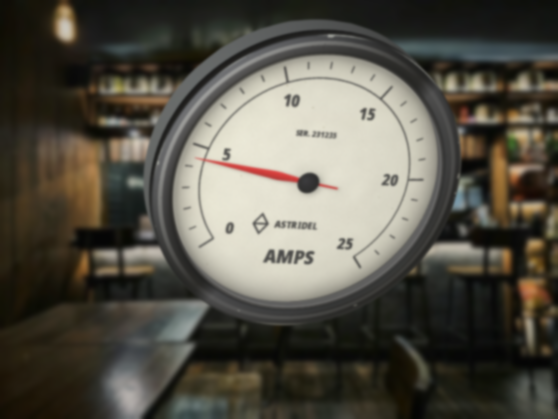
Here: 4.5 (A)
